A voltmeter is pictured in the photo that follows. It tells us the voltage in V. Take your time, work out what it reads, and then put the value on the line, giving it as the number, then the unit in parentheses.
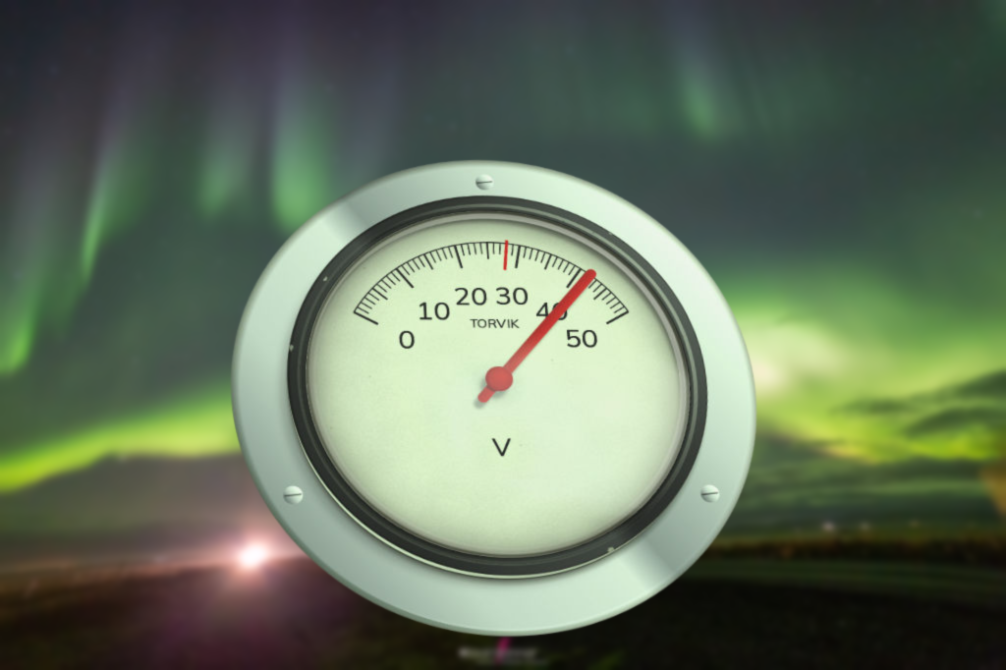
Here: 42 (V)
